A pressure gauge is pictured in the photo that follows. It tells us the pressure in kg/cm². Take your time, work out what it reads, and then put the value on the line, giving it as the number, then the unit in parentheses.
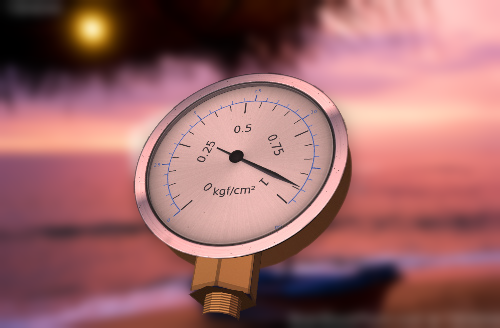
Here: 0.95 (kg/cm²)
